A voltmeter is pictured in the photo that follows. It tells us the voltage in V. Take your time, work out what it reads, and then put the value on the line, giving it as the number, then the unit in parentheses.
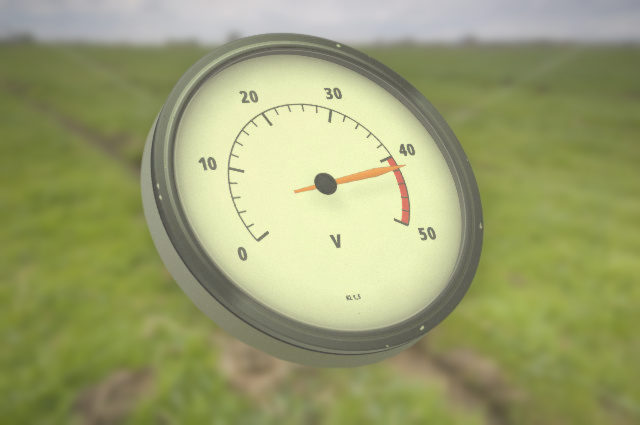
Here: 42 (V)
